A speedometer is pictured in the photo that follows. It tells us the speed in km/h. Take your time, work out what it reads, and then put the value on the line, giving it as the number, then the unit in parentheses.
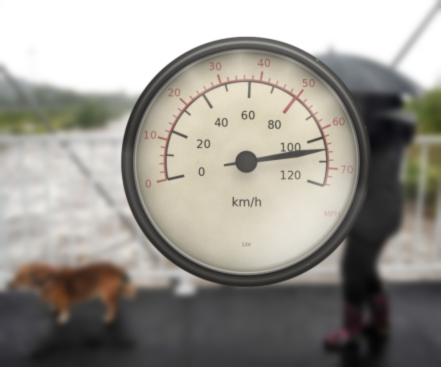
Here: 105 (km/h)
